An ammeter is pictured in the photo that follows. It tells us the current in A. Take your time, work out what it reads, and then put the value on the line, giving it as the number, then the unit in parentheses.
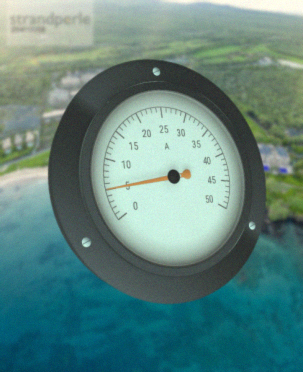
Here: 5 (A)
